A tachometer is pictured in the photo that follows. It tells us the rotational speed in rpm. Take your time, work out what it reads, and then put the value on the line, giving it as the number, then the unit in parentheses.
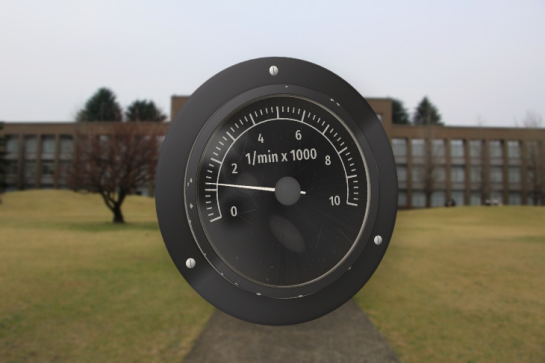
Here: 1200 (rpm)
